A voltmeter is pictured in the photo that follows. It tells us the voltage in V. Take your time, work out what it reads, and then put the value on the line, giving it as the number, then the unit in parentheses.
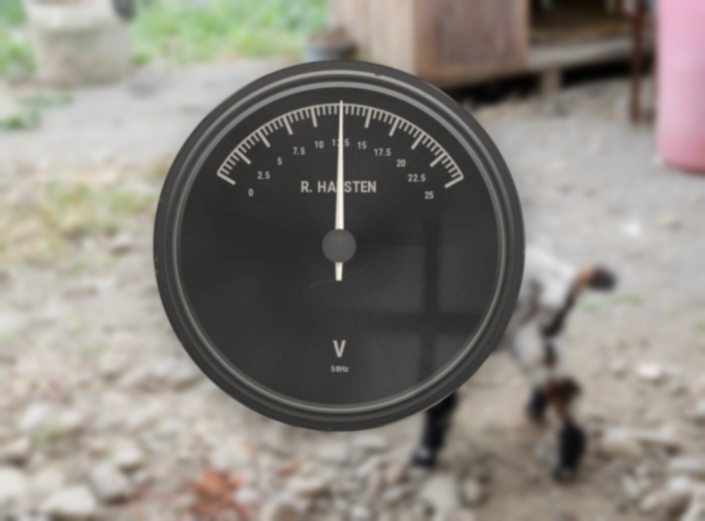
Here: 12.5 (V)
